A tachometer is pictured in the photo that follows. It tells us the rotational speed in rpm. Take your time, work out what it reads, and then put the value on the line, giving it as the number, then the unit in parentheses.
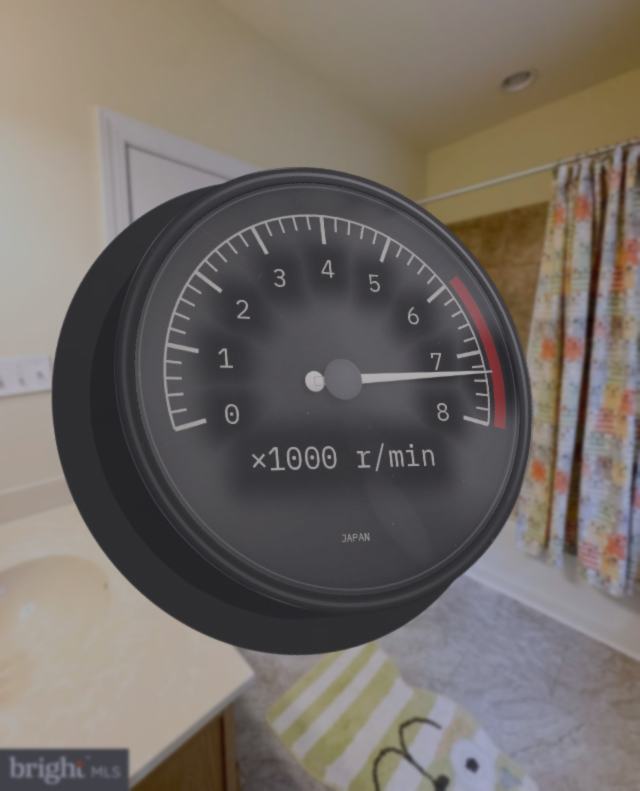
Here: 7300 (rpm)
